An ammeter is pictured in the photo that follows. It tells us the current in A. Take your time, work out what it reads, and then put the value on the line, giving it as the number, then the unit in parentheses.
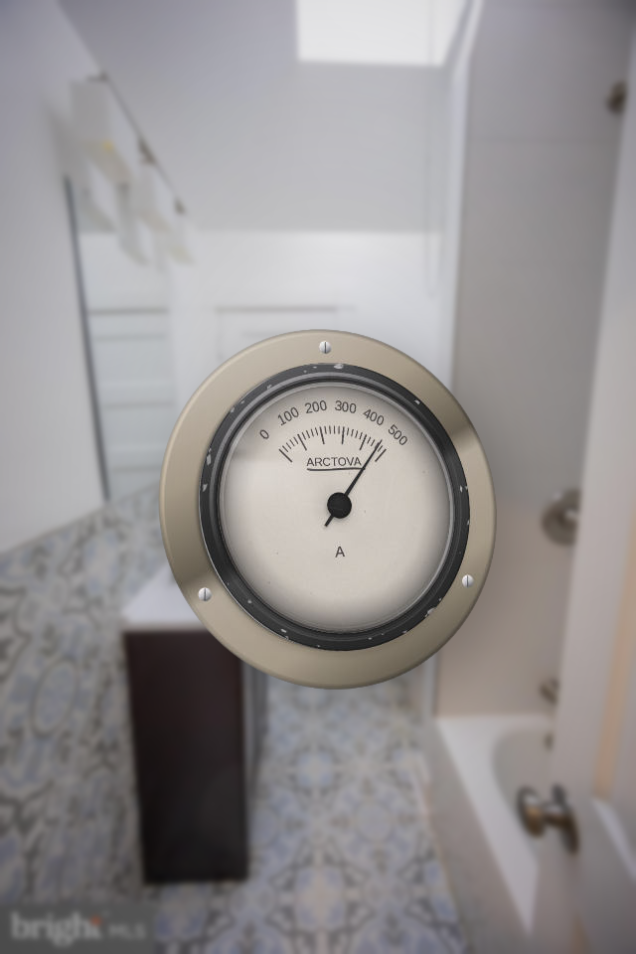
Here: 460 (A)
